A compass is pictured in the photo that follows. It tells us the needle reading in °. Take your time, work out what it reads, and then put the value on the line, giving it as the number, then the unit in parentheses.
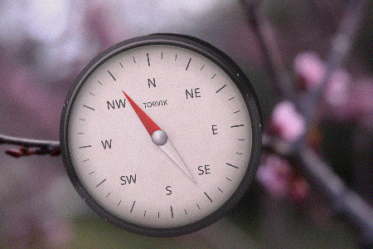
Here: 330 (°)
